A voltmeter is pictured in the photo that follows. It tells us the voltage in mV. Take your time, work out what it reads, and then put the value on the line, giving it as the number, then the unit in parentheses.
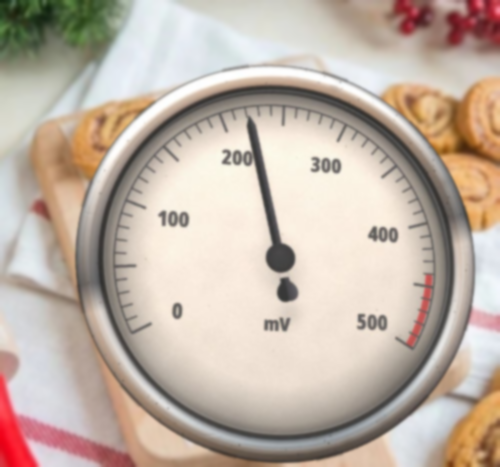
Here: 220 (mV)
